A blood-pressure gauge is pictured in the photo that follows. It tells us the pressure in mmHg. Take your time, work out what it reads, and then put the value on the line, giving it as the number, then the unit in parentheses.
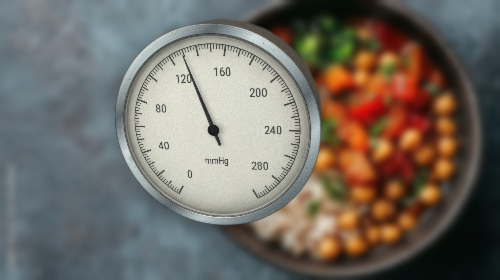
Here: 130 (mmHg)
